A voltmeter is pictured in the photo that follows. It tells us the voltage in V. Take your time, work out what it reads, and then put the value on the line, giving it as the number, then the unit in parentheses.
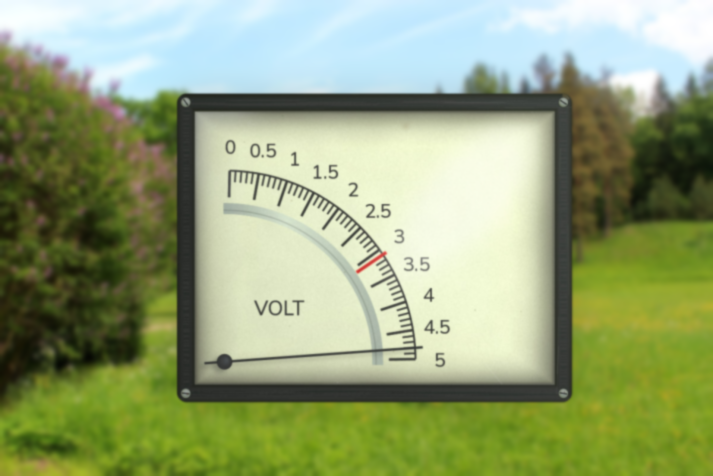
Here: 4.8 (V)
